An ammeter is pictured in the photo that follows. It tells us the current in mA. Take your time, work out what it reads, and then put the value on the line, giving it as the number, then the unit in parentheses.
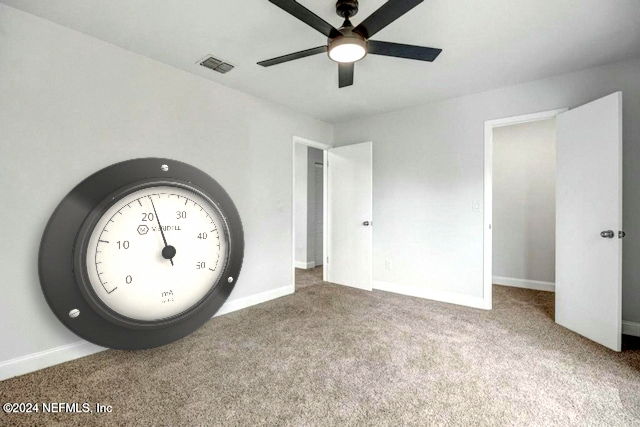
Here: 22 (mA)
